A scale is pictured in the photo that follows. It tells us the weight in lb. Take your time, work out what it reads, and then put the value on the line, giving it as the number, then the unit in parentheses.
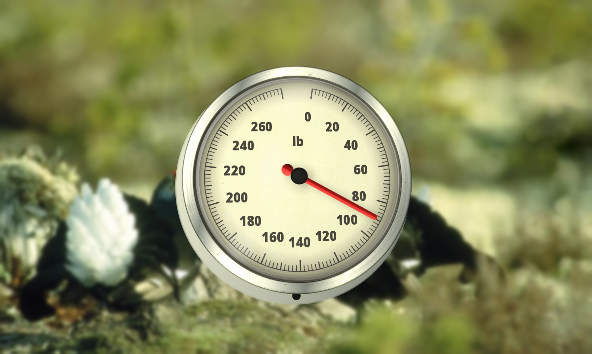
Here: 90 (lb)
